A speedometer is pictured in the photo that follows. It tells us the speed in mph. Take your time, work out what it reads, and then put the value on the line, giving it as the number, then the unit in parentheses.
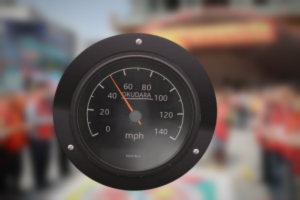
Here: 50 (mph)
